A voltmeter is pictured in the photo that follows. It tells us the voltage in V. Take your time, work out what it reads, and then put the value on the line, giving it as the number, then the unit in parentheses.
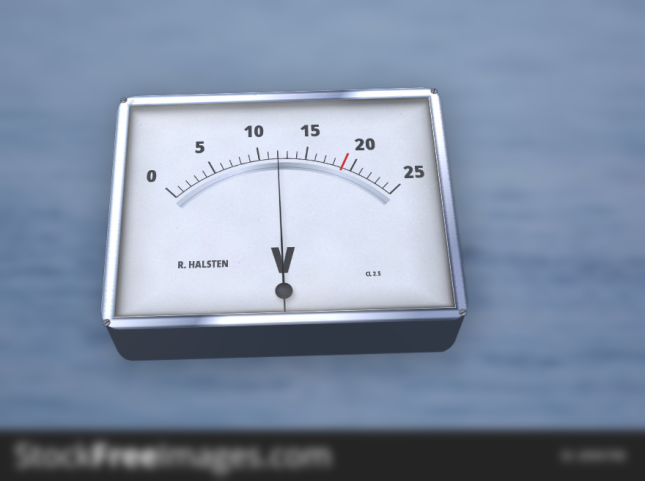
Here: 12 (V)
